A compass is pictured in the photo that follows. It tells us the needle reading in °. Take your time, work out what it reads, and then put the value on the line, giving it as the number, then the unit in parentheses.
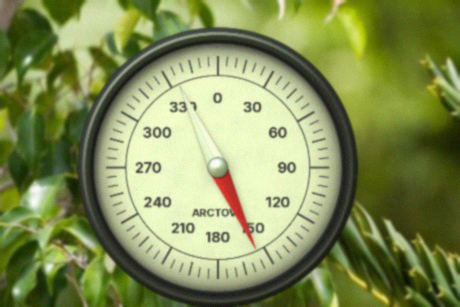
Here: 155 (°)
